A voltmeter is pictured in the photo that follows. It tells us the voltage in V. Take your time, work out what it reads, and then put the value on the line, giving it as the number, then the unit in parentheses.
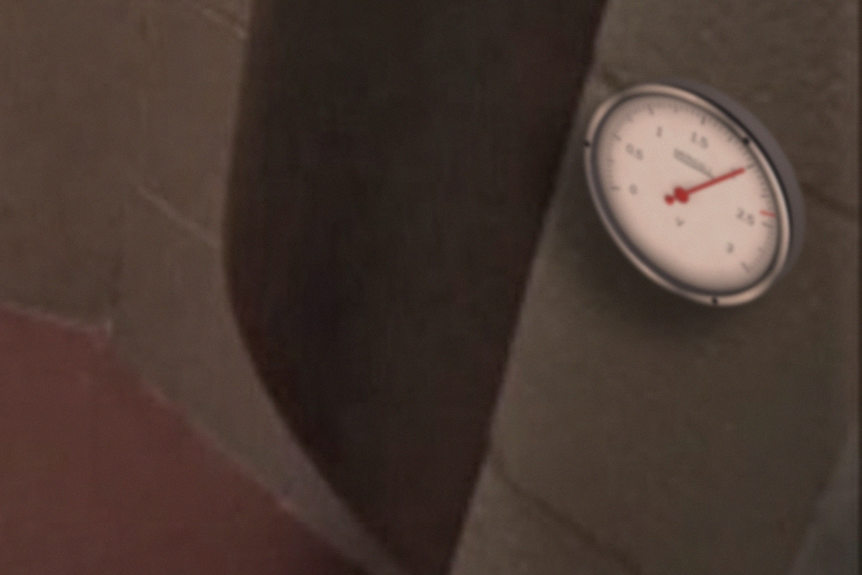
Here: 2 (V)
